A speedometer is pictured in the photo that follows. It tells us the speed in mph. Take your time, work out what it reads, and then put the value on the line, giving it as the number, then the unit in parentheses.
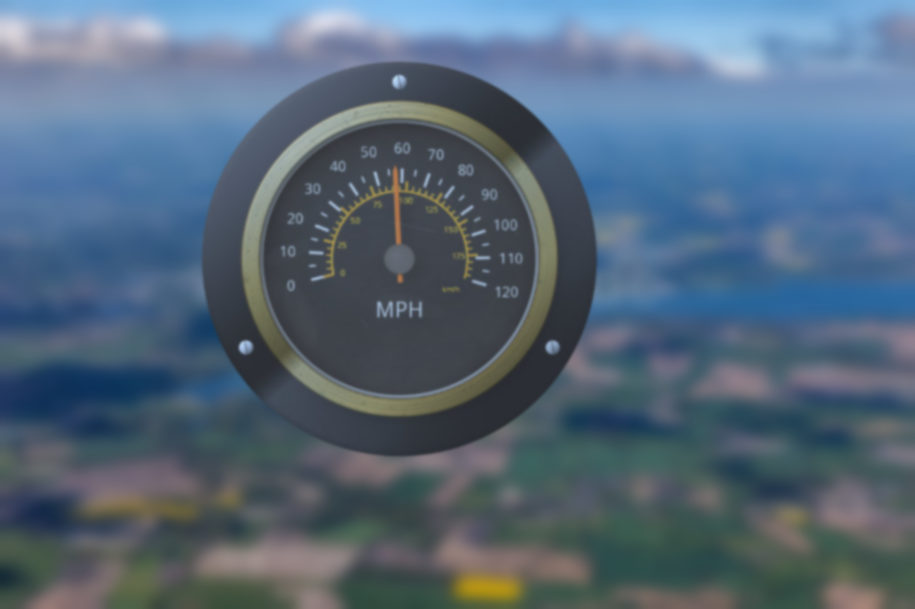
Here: 57.5 (mph)
